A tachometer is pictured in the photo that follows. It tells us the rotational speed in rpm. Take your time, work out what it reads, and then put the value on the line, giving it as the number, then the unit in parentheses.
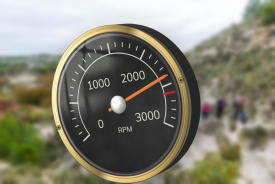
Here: 2400 (rpm)
